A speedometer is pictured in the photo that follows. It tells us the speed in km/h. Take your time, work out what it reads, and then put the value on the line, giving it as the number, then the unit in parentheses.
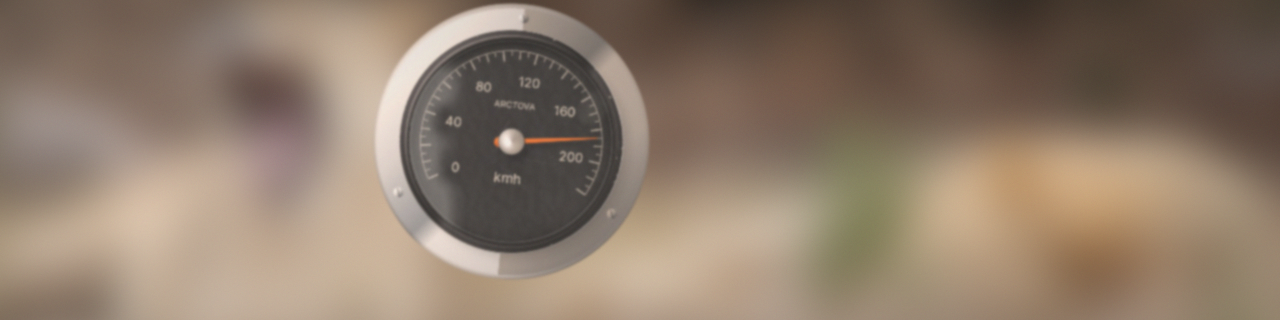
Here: 185 (km/h)
